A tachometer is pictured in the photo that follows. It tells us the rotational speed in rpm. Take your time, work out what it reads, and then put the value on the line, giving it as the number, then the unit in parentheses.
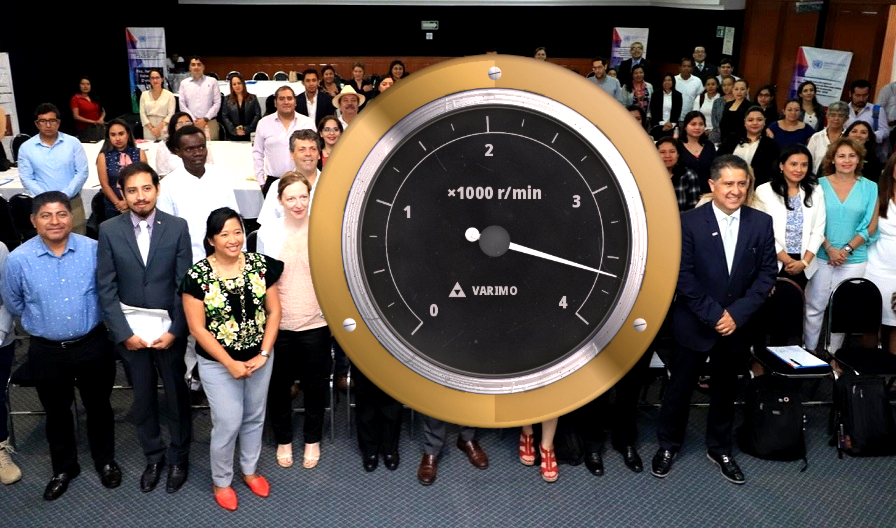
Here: 3625 (rpm)
